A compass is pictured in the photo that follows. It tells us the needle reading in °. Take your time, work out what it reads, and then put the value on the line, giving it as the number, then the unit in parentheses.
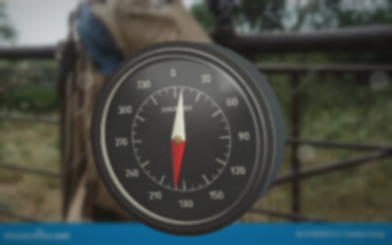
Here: 190 (°)
